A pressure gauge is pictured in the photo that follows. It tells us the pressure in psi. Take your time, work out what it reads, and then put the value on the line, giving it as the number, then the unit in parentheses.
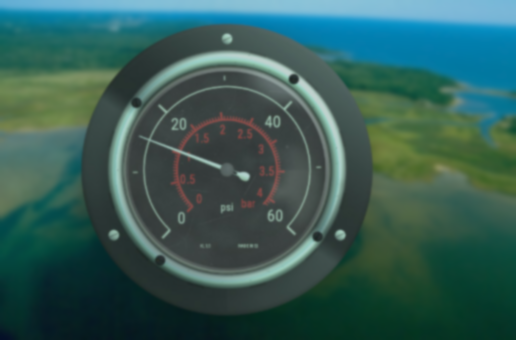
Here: 15 (psi)
